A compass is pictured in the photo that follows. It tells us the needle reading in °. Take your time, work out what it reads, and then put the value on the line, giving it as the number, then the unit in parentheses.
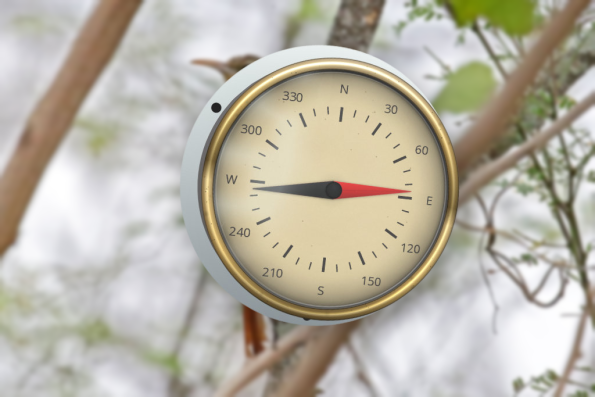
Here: 85 (°)
